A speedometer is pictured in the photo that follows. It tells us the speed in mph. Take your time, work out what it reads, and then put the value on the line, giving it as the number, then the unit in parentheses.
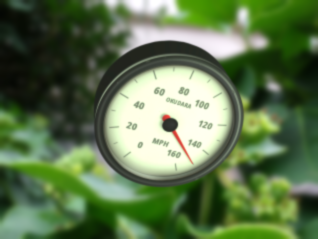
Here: 150 (mph)
